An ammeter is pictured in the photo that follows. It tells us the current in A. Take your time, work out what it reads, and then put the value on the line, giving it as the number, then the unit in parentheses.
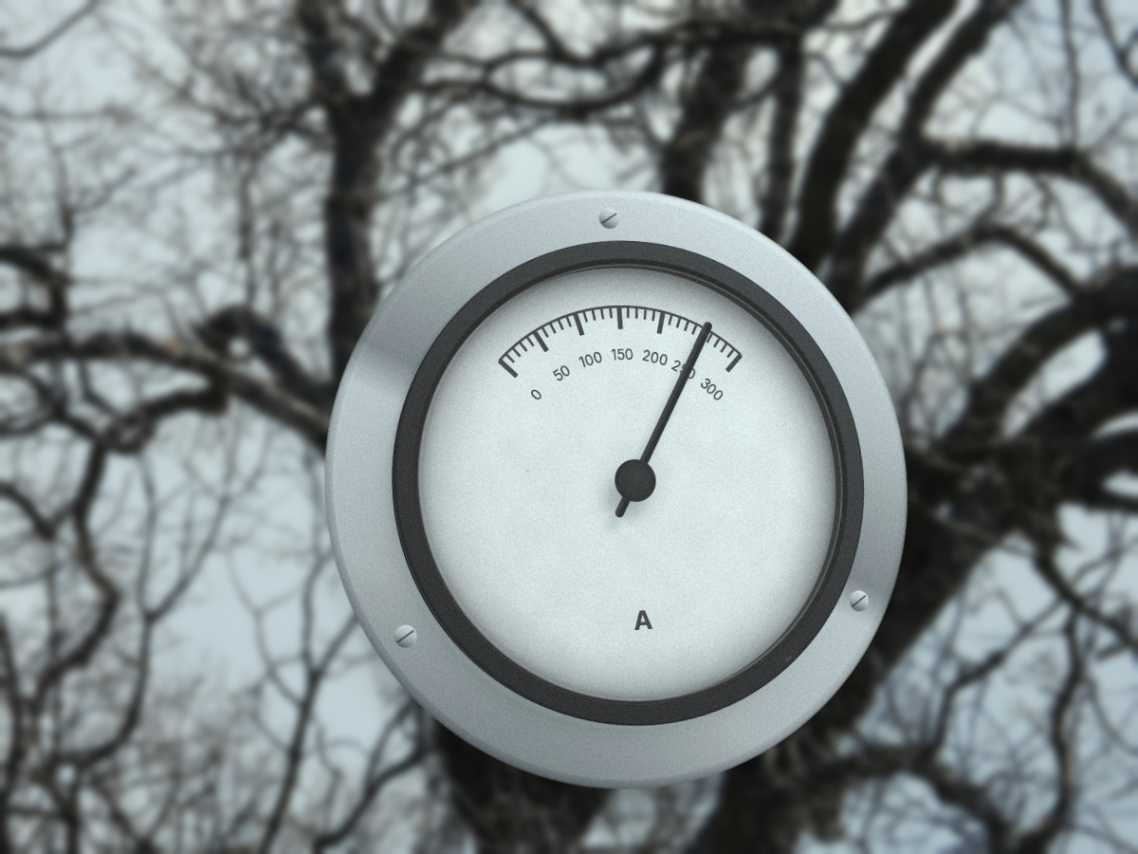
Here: 250 (A)
